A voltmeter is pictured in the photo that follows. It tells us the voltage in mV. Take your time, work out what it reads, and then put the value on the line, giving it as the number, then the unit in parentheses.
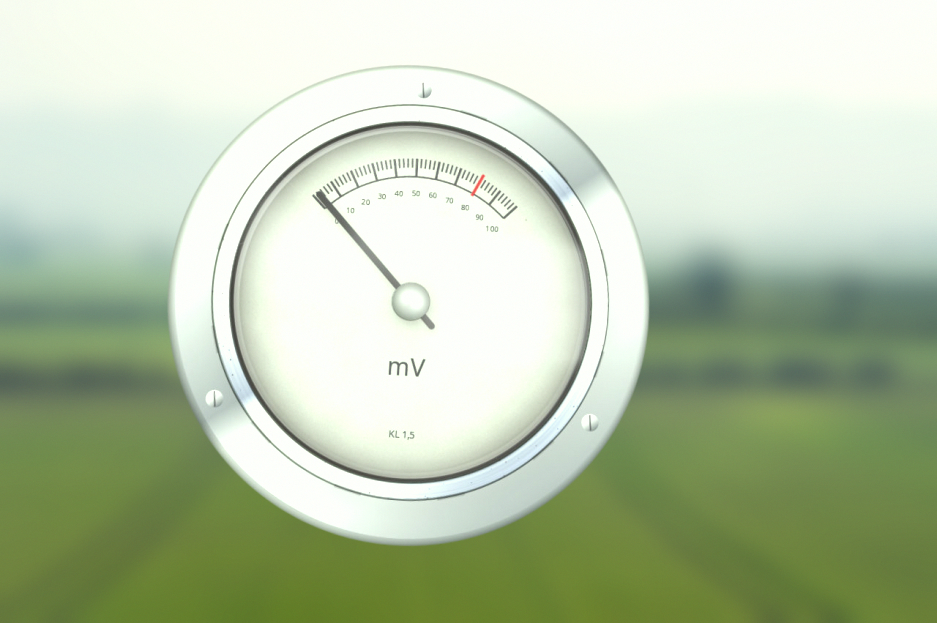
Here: 2 (mV)
